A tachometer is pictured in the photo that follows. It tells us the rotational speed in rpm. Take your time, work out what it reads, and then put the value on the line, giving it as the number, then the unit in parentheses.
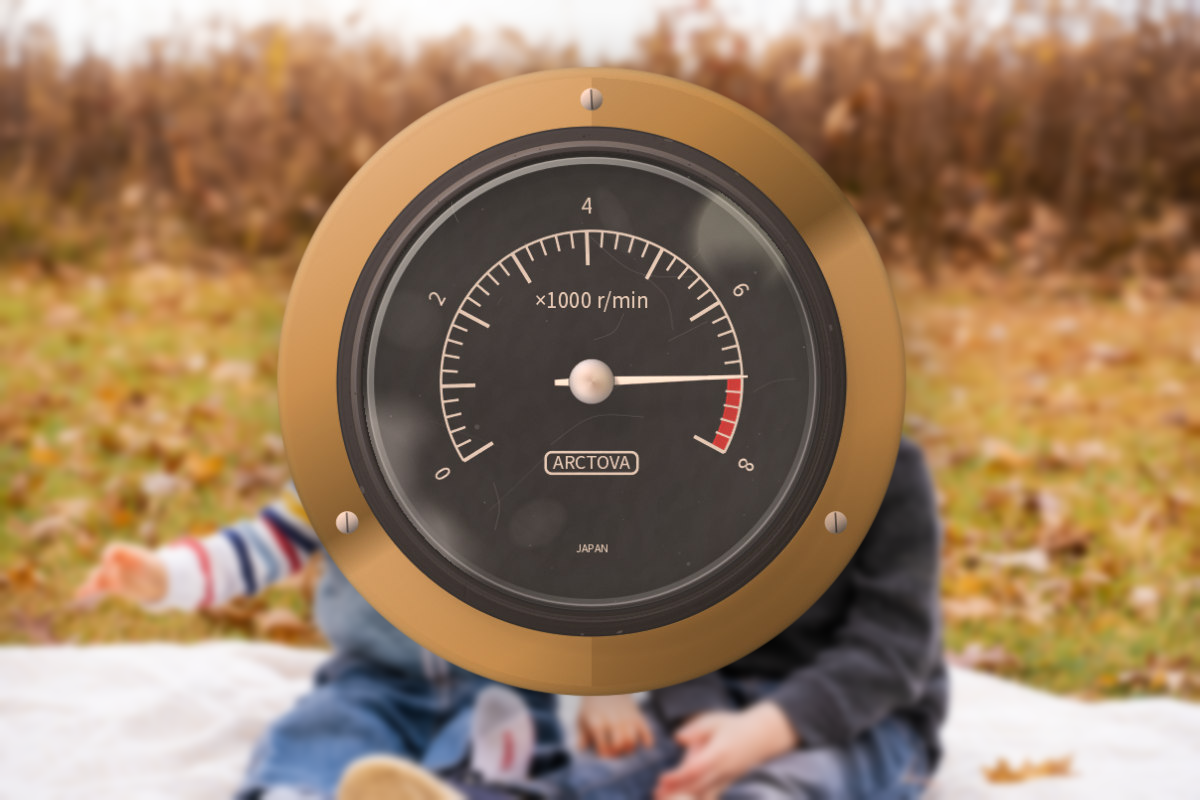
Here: 7000 (rpm)
